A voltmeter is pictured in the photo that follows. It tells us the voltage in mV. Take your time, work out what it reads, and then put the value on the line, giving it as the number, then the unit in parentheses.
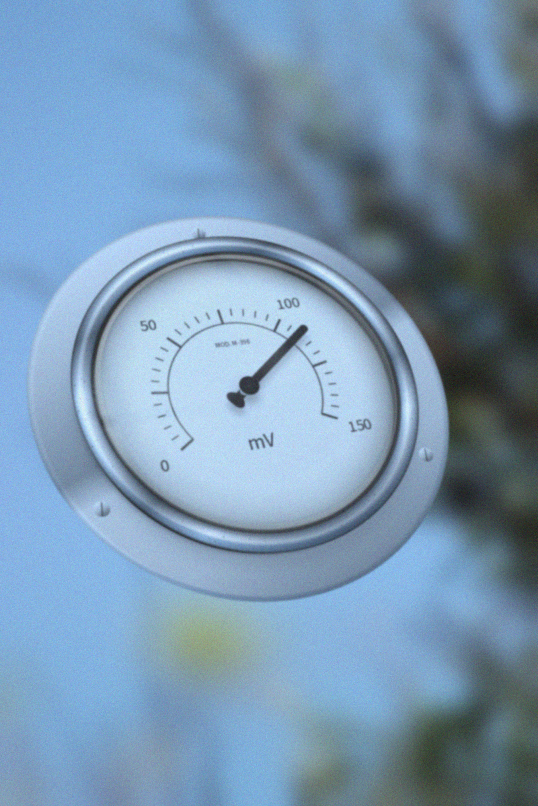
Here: 110 (mV)
